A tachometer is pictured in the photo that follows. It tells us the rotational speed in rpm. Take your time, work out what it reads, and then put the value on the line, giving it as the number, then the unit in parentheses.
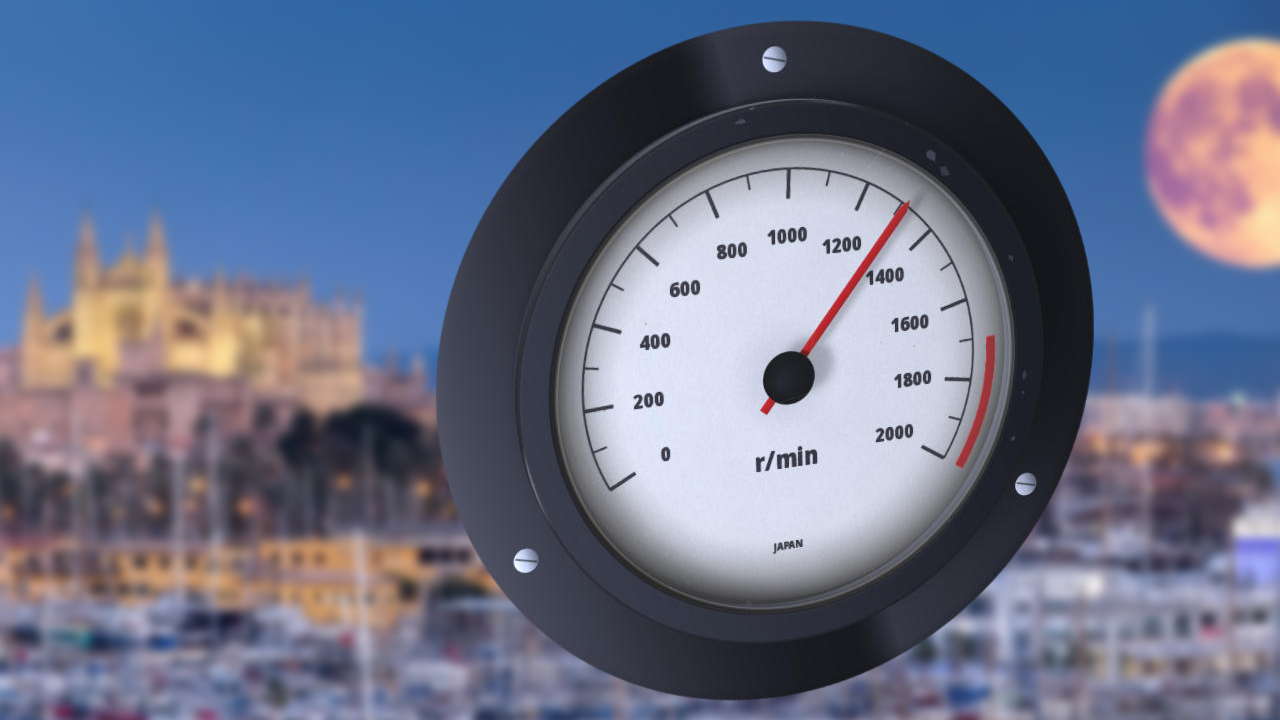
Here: 1300 (rpm)
